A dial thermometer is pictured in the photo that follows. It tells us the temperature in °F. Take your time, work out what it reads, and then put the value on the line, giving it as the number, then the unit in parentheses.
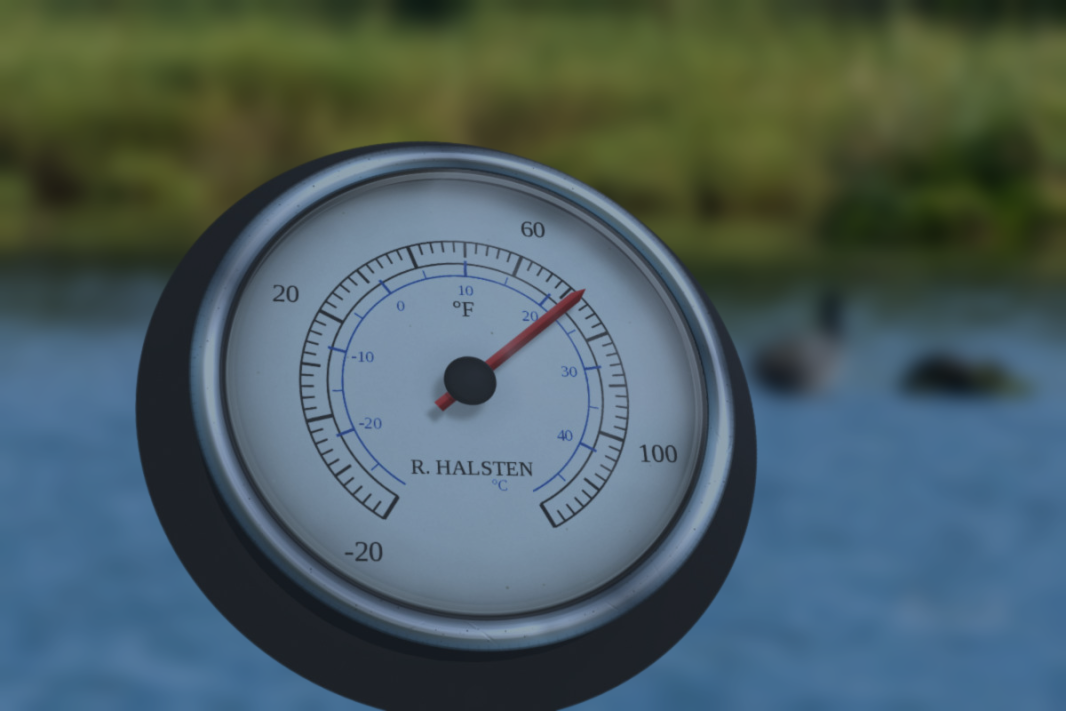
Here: 72 (°F)
